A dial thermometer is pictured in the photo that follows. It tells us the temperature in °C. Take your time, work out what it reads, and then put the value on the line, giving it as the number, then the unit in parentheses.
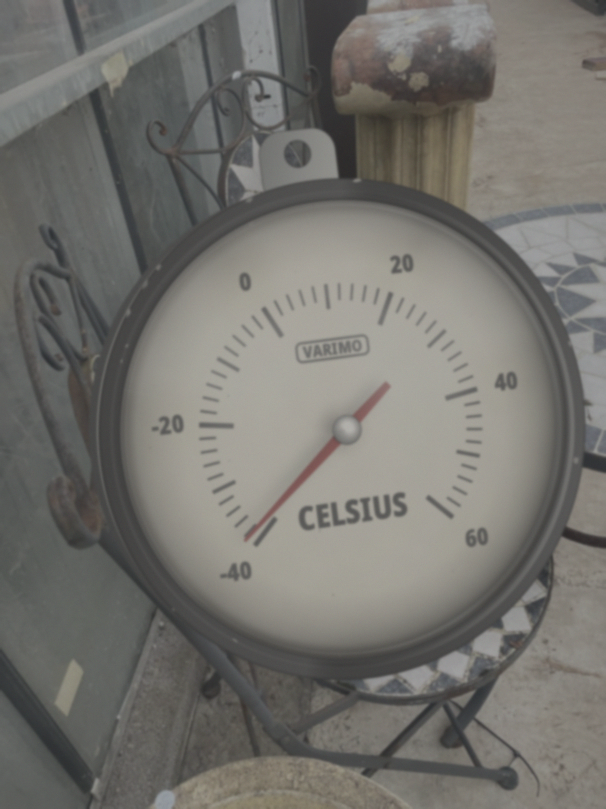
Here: -38 (°C)
